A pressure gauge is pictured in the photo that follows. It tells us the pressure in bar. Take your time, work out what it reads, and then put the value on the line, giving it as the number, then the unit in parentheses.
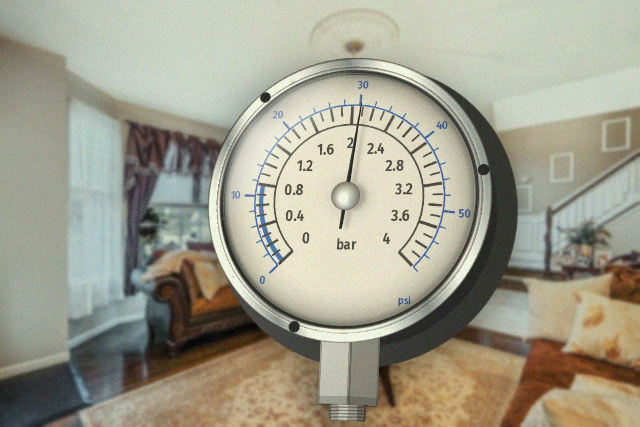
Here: 2.1 (bar)
